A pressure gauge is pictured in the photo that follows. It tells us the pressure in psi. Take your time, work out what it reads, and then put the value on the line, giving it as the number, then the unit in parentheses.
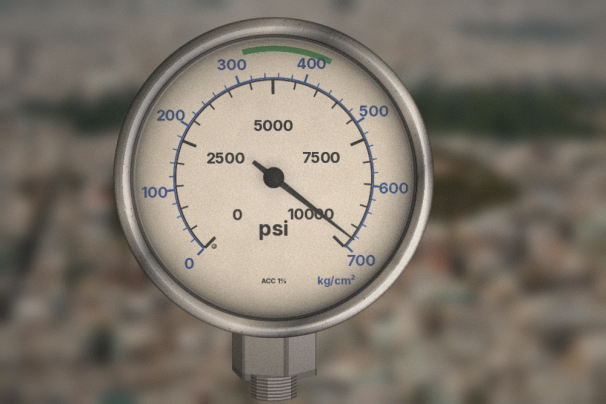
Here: 9750 (psi)
